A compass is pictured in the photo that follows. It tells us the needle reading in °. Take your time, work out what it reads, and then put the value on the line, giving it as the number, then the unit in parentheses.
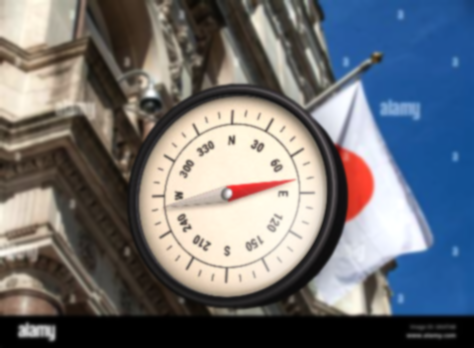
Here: 80 (°)
